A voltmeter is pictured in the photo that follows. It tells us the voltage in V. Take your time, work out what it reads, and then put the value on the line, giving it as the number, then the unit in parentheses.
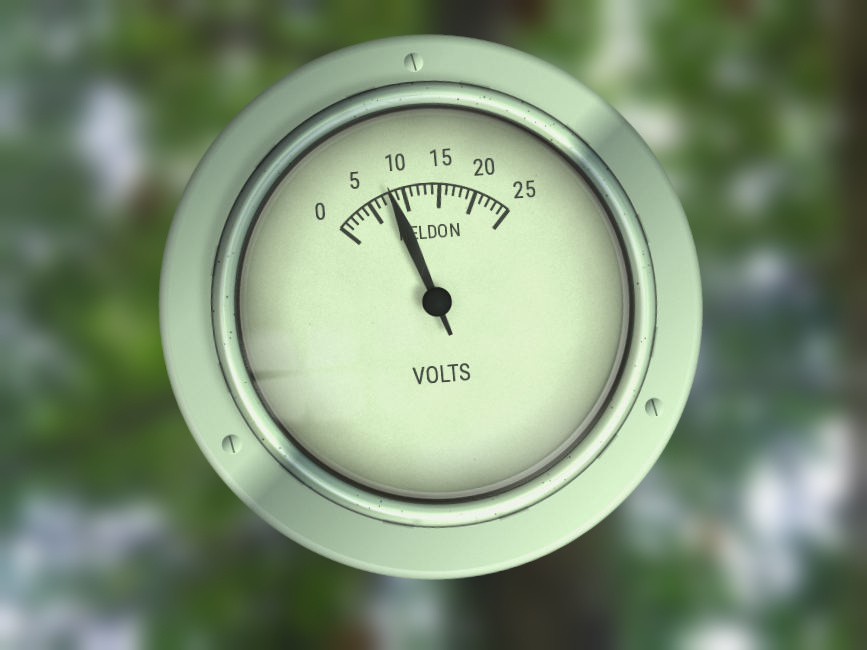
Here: 8 (V)
